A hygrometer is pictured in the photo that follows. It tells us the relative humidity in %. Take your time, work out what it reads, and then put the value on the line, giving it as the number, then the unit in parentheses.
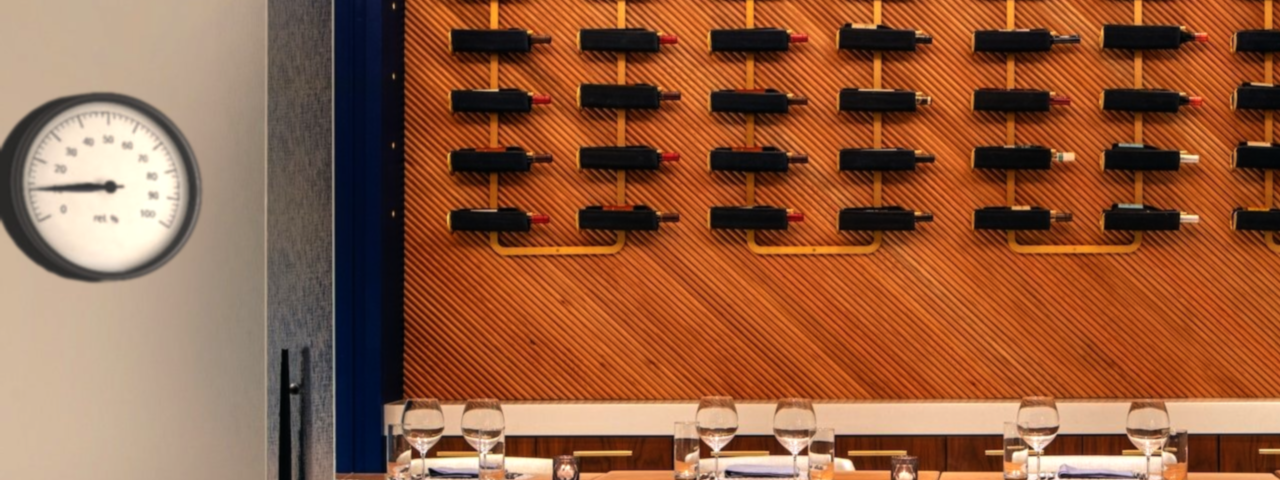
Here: 10 (%)
